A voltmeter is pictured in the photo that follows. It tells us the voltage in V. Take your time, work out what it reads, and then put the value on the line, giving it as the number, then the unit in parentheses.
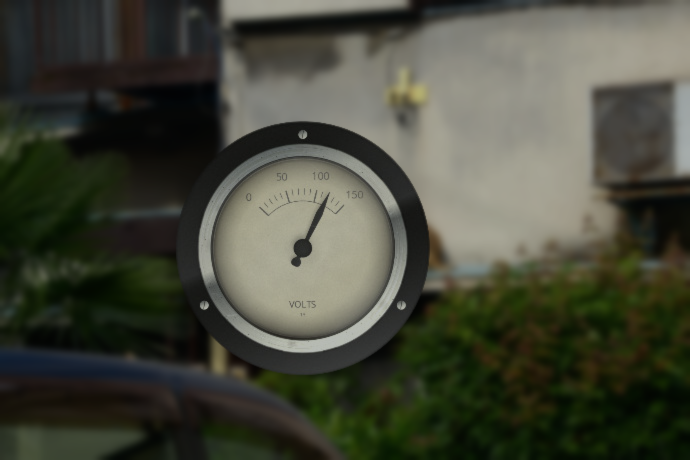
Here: 120 (V)
